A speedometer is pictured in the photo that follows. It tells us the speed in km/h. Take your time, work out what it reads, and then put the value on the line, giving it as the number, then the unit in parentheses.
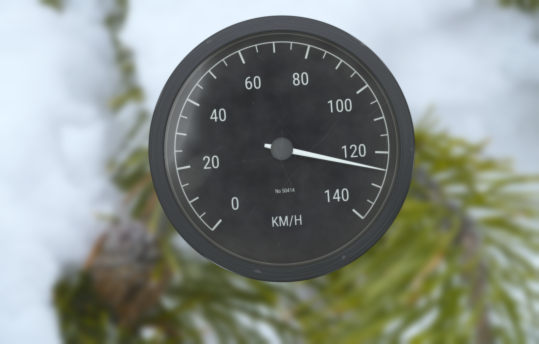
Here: 125 (km/h)
